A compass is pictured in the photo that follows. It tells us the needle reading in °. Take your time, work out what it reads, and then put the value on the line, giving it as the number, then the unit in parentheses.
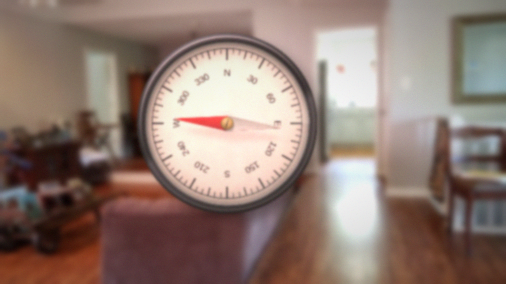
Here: 275 (°)
